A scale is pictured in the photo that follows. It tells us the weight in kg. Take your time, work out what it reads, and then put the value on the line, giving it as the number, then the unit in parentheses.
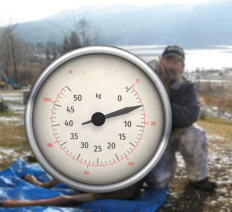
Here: 5 (kg)
